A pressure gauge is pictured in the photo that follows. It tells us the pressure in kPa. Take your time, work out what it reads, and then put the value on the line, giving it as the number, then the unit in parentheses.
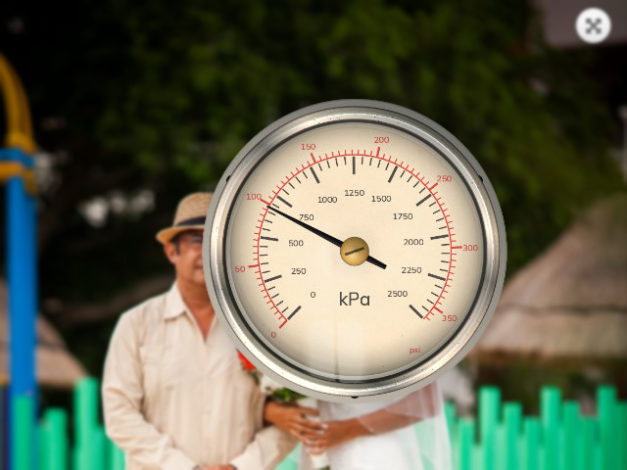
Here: 675 (kPa)
